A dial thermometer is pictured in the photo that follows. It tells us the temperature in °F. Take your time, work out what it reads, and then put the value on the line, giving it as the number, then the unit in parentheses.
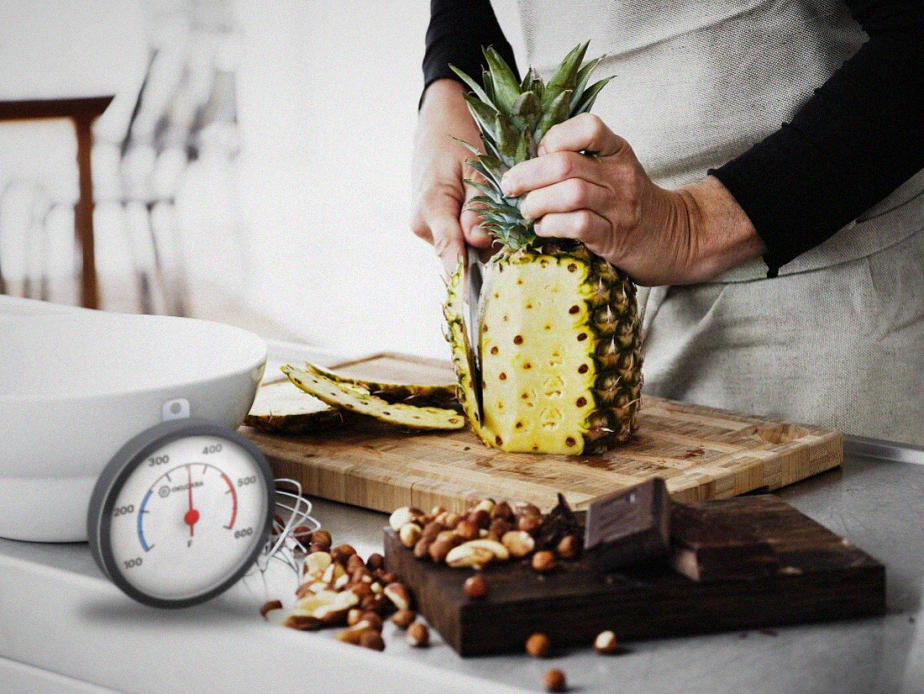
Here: 350 (°F)
